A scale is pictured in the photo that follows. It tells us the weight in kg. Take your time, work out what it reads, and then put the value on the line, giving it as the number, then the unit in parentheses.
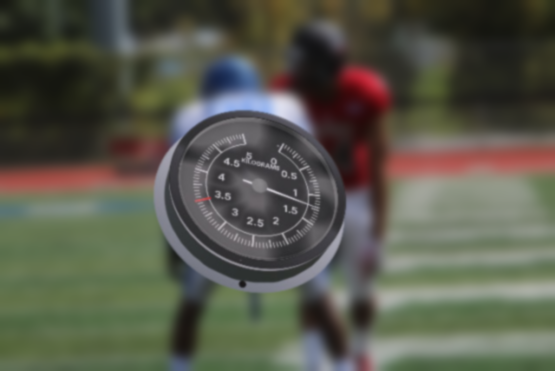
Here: 1.25 (kg)
